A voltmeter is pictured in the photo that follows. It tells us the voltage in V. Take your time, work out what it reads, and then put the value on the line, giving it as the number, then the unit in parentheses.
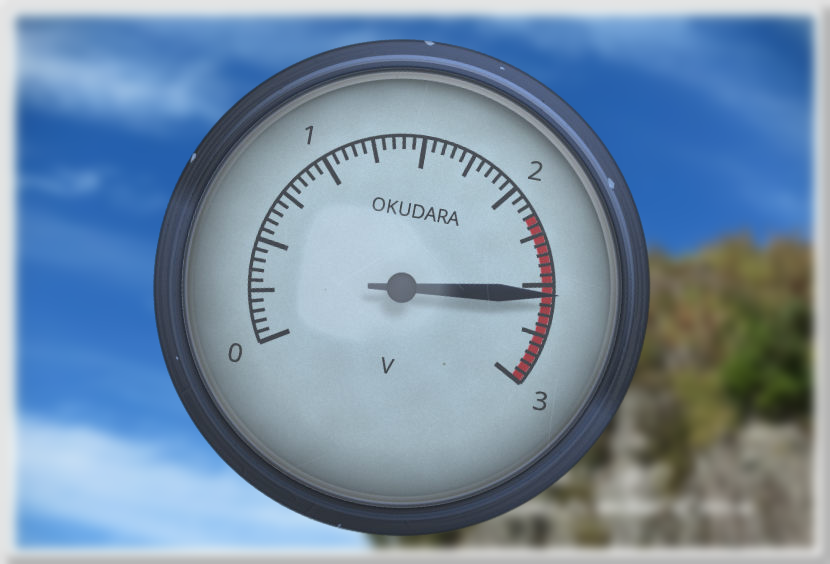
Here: 2.55 (V)
